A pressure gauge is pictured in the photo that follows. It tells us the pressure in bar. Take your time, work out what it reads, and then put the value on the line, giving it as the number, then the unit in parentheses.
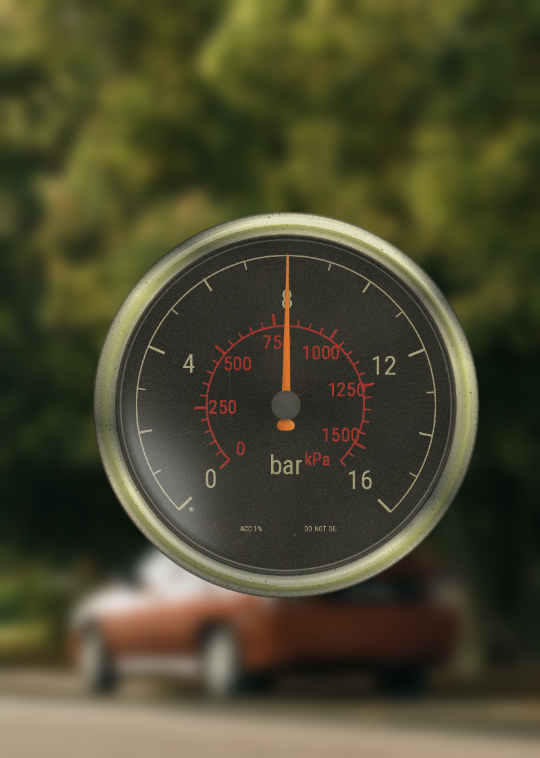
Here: 8 (bar)
